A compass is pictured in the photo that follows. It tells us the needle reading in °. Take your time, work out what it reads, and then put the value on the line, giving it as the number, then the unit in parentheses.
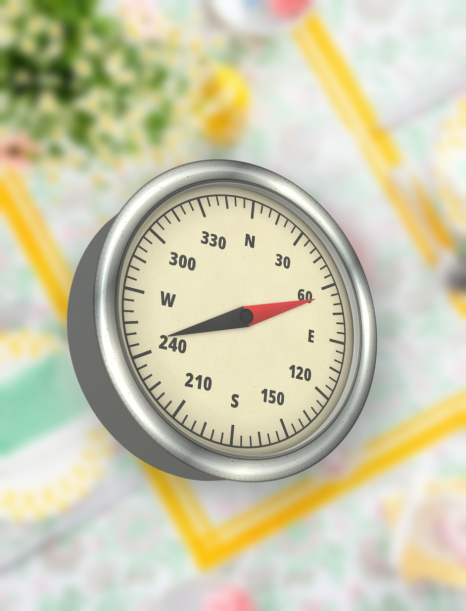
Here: 65 (°)
